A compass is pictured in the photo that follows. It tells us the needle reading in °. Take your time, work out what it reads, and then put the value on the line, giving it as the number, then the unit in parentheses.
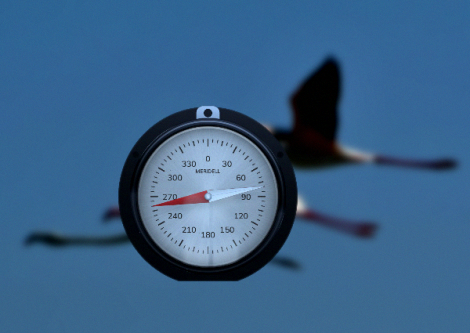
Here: 260 (°)
